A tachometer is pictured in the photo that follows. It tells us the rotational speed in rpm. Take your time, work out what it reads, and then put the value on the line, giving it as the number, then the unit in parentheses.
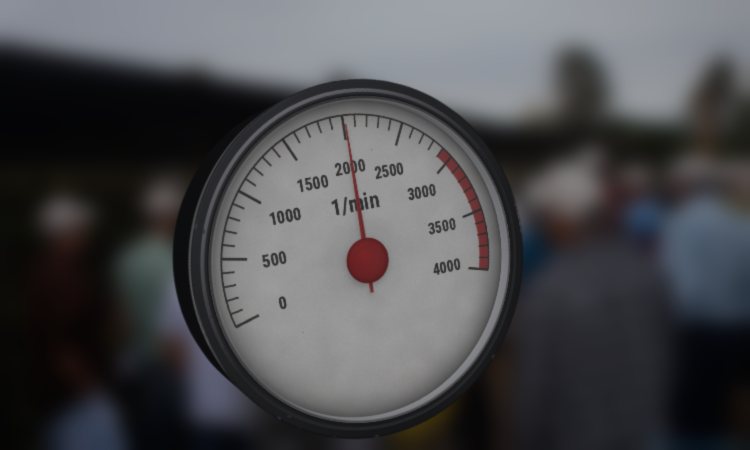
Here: 2000 (rpm)
